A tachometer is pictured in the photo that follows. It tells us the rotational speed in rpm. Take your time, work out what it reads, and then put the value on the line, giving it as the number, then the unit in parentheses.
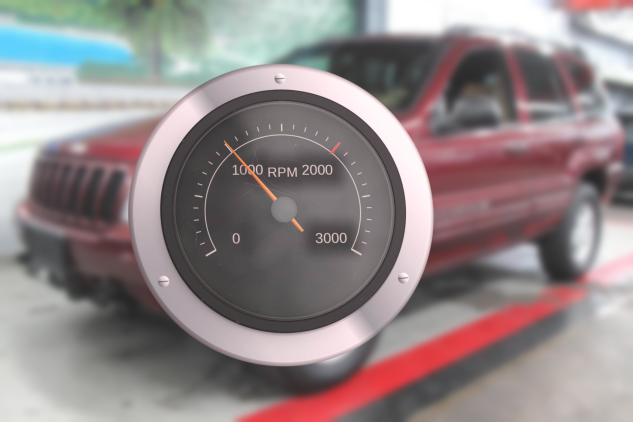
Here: 1000 (rpm)
